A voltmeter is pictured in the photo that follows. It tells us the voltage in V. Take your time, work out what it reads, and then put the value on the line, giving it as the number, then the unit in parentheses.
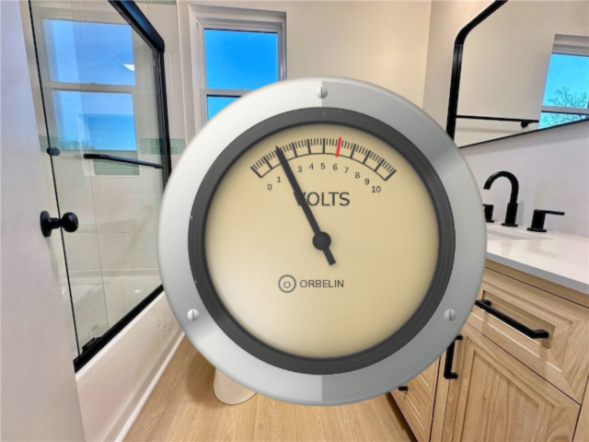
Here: 2 (V)
